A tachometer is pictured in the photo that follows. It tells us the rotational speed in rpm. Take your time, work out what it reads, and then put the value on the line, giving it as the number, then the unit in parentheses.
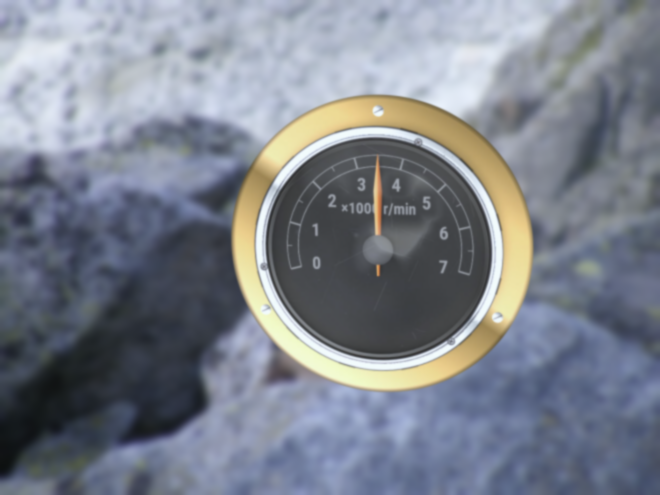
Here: 3500 (rpm)
